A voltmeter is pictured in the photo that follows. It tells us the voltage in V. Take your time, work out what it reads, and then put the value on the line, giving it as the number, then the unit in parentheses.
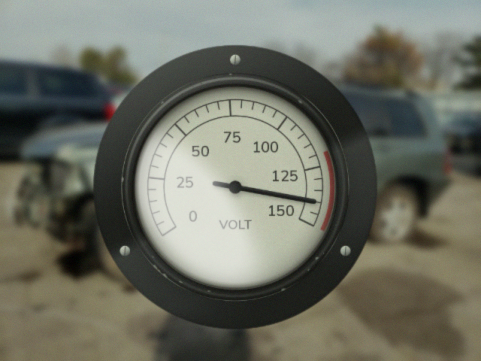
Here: 140 (V)
